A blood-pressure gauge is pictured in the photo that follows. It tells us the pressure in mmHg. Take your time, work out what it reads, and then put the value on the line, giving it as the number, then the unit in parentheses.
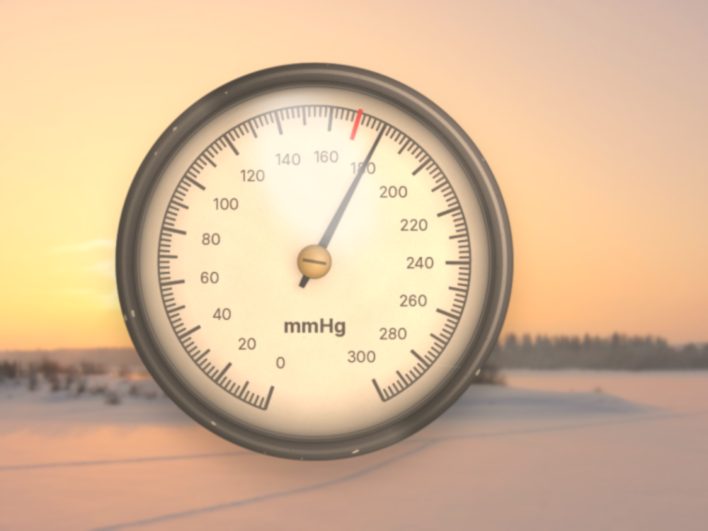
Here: 180 (mmHg)
